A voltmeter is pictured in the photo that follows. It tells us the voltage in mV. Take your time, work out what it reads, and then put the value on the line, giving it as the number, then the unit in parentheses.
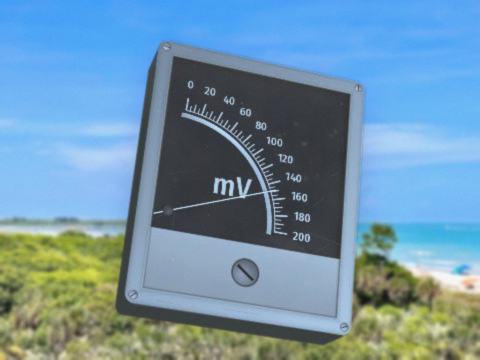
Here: 150 (mV)
